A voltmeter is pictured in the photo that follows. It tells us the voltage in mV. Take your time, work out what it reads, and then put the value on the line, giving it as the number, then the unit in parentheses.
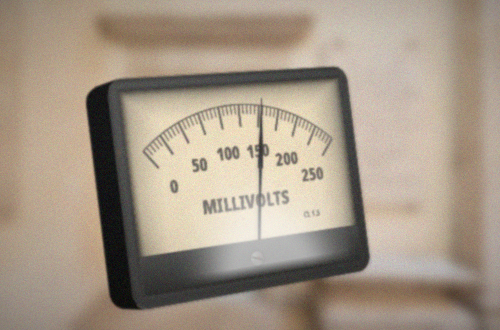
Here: 150 (mV)
